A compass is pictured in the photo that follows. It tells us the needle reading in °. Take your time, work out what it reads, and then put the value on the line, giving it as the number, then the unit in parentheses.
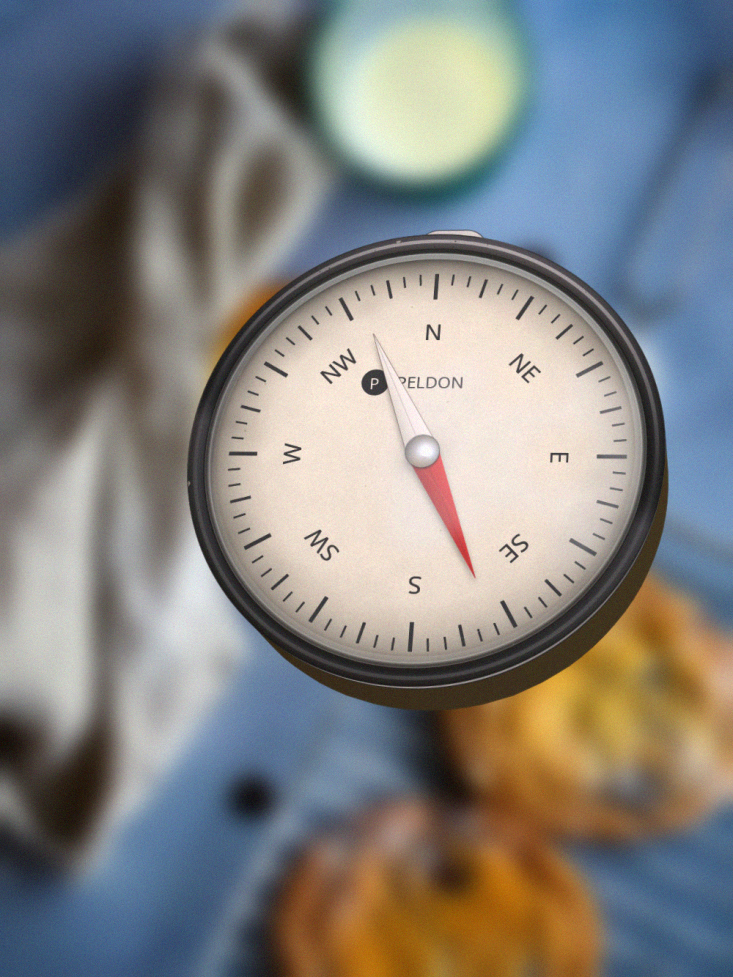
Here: 155 (°)
